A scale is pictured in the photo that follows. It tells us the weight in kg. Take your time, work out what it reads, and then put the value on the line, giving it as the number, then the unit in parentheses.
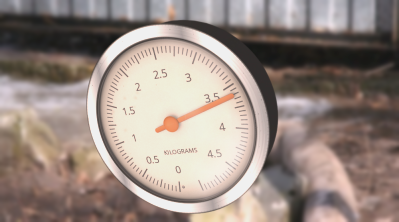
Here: 3.6 (kg)
